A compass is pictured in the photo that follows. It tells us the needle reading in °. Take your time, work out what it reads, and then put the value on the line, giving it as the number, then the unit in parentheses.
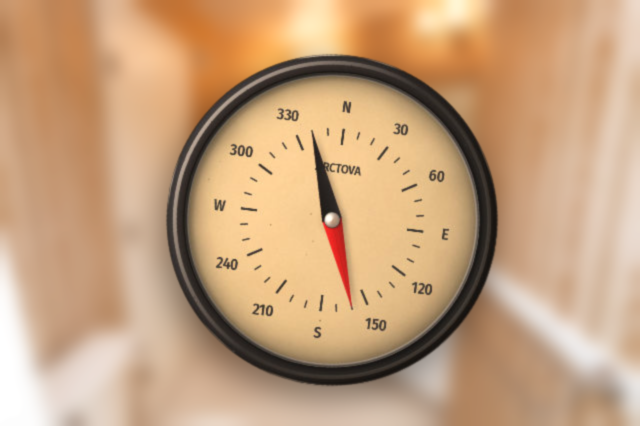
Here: 160 (°)
